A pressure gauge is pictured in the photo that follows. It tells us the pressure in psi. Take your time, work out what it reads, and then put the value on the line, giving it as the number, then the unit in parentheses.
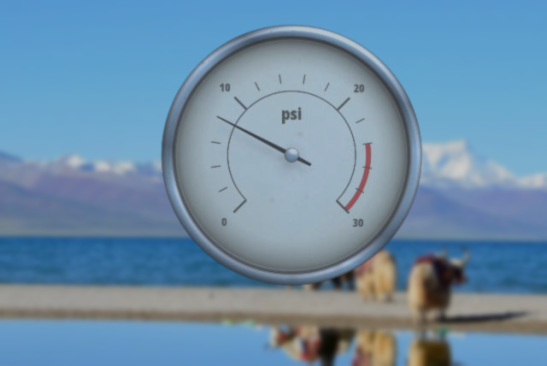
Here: 8 (psi)
